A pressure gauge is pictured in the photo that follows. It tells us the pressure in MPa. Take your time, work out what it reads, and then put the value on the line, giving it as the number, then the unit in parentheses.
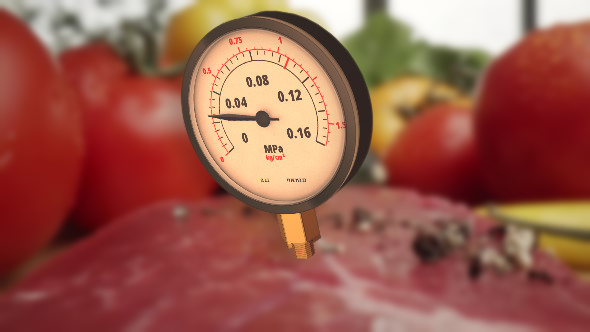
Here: 0.025 (MPa)
